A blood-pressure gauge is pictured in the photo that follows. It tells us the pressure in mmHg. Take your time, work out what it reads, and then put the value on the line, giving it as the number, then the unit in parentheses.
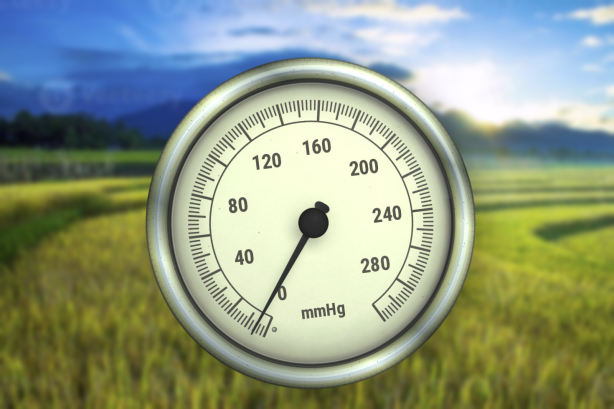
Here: 6 (mmHg)
